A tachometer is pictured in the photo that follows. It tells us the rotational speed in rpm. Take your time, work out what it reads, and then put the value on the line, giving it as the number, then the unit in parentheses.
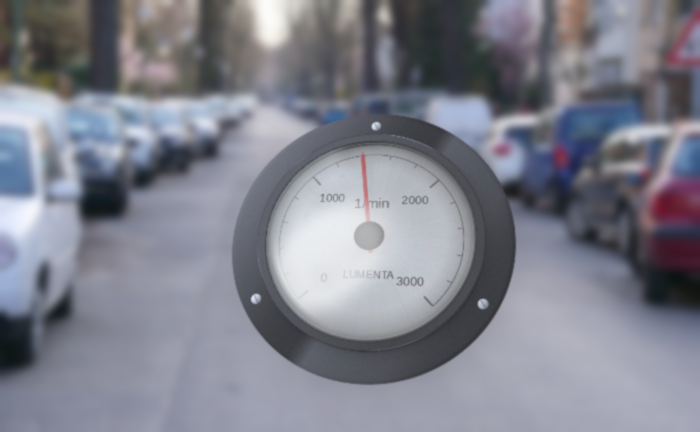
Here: 1400 (rpm)
